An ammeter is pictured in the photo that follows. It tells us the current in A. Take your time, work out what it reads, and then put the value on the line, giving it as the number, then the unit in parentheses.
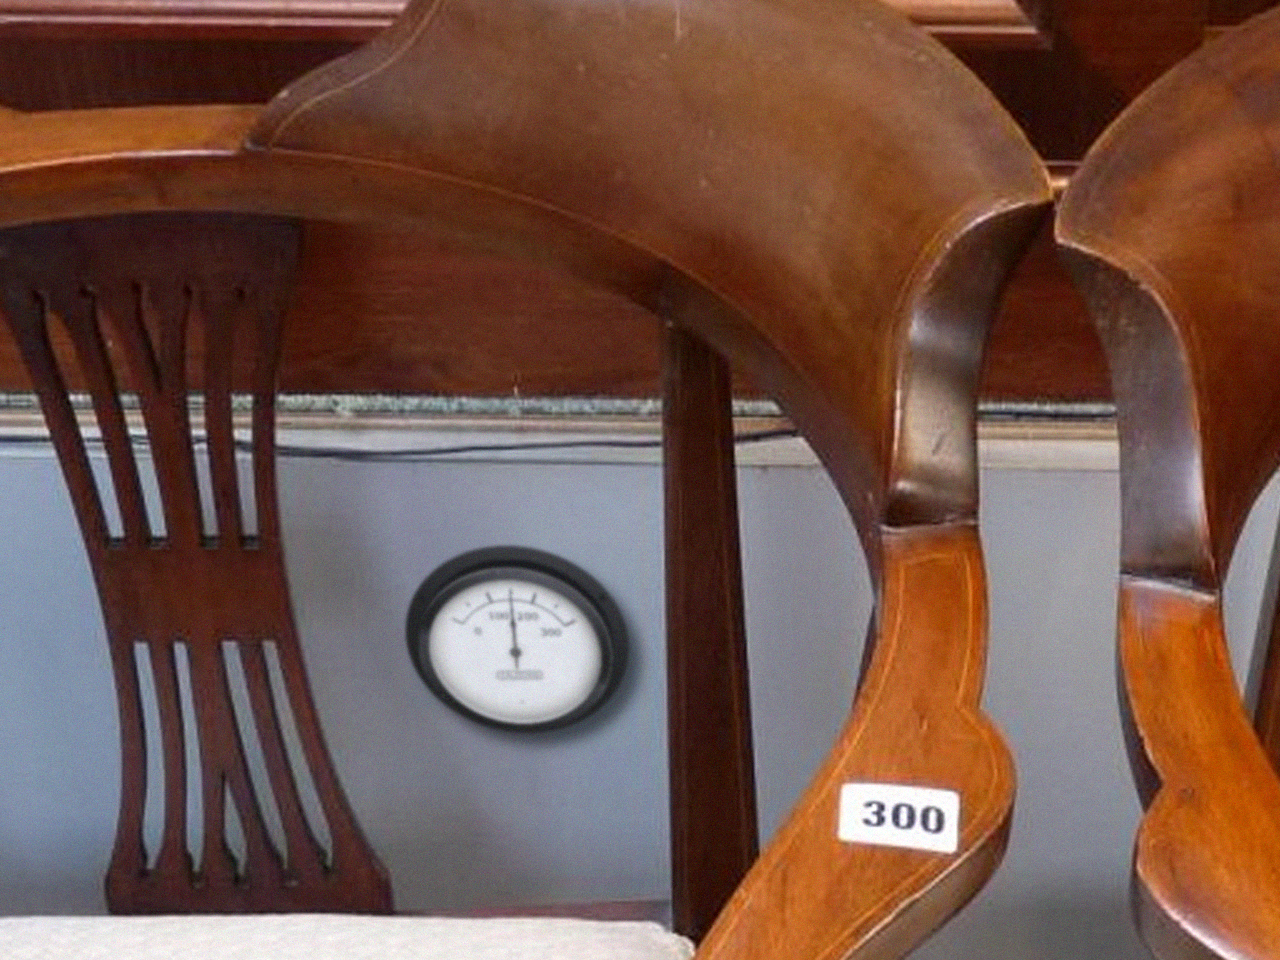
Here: 150 (A)
